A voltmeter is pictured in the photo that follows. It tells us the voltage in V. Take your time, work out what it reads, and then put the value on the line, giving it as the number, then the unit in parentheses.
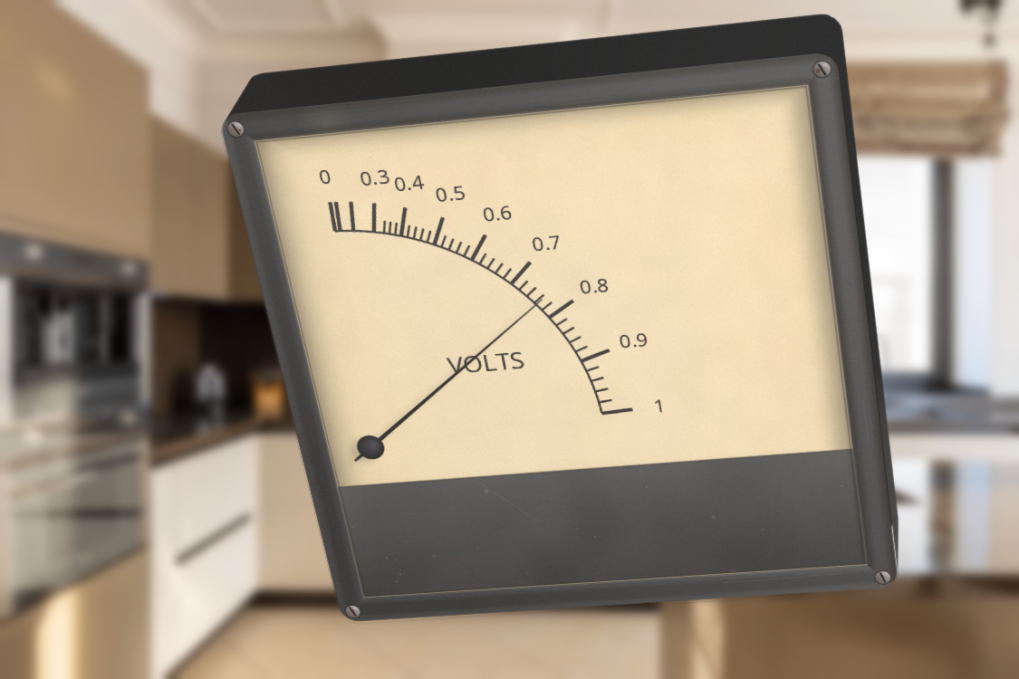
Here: 0.76 (V)
